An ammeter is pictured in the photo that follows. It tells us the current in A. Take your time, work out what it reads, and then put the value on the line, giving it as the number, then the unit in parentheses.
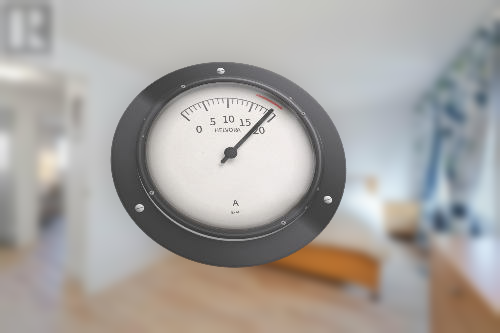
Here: 19 (A)
